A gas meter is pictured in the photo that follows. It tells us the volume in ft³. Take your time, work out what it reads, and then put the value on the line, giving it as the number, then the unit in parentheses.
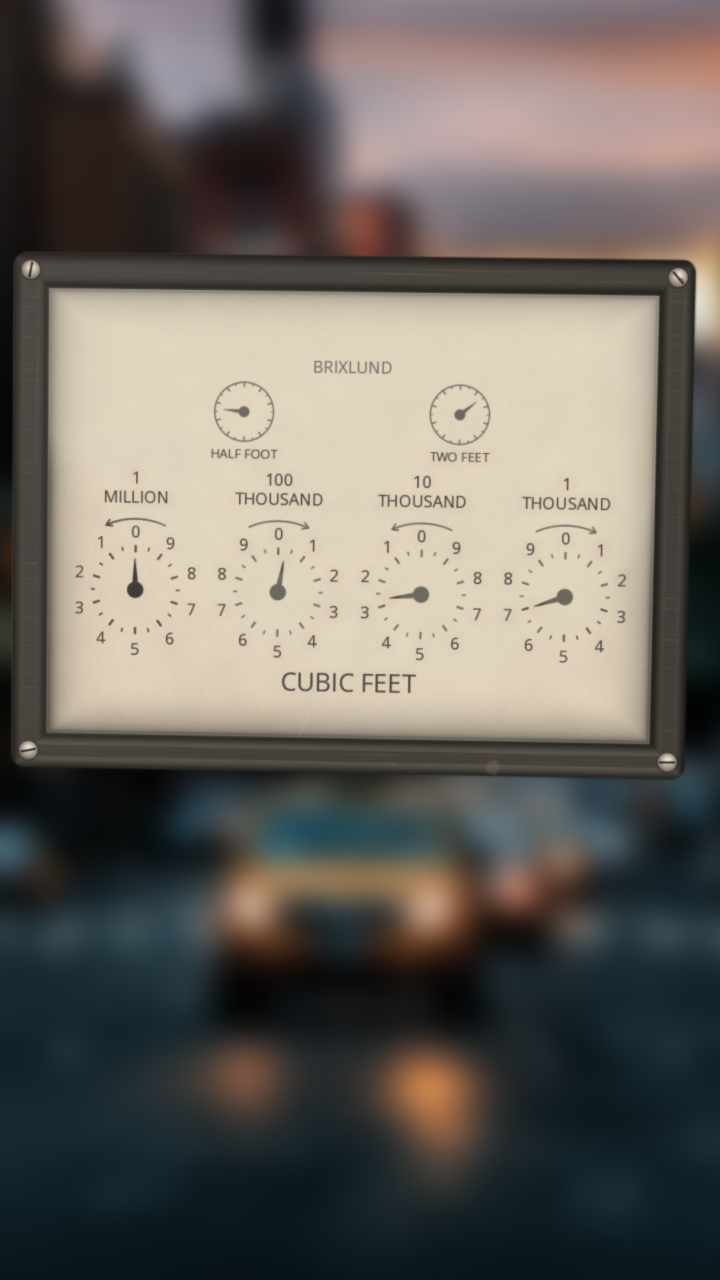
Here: 2700 (ft³)
